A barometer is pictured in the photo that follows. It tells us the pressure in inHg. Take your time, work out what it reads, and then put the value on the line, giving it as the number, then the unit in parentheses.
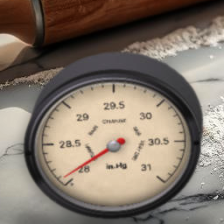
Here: 28.1 (inHg)
